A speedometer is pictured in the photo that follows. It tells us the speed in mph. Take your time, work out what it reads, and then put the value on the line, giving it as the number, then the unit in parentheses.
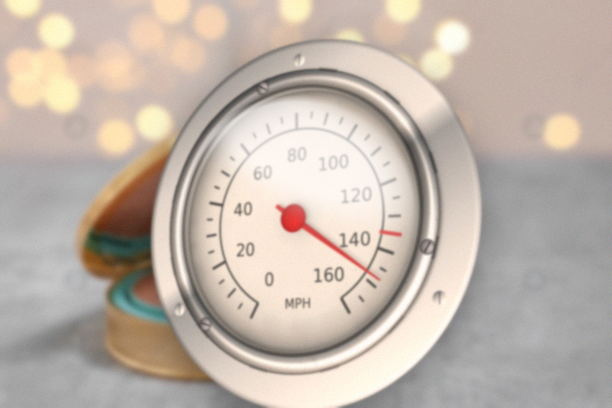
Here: 147.5 (mph)
